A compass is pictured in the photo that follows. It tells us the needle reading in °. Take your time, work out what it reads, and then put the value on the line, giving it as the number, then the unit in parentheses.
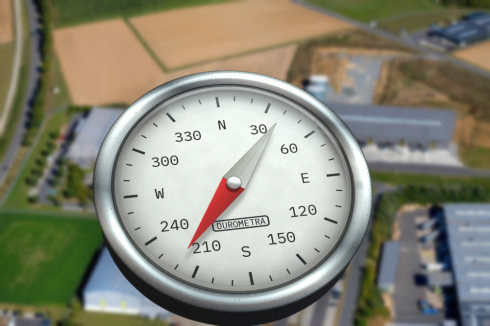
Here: 220 (°)
